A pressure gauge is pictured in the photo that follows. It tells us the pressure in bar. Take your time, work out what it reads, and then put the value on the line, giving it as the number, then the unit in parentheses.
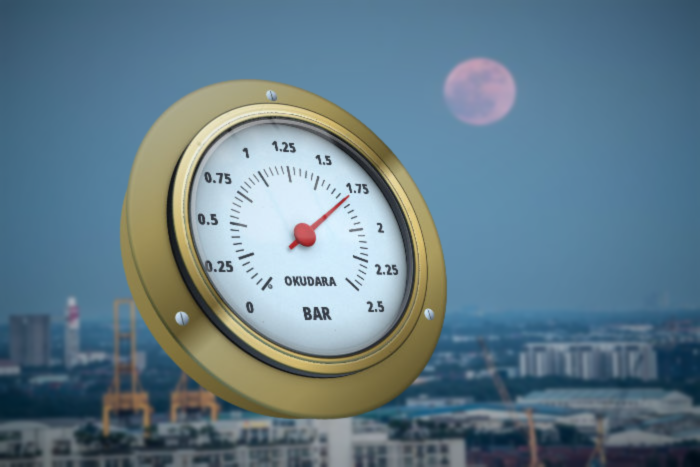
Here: 1.75 (bar)
